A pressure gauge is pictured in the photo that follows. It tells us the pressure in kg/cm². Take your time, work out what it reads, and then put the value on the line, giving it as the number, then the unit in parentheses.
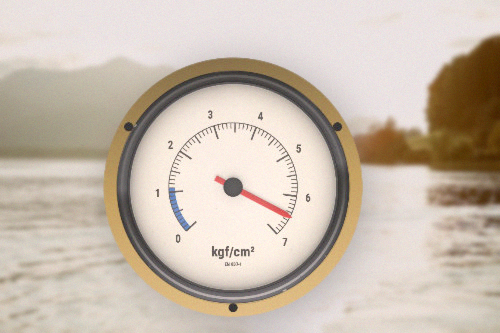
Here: 6.5 (kg/cm²)
